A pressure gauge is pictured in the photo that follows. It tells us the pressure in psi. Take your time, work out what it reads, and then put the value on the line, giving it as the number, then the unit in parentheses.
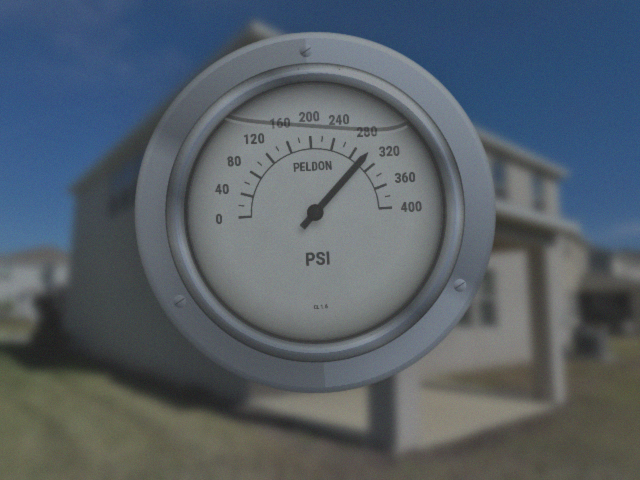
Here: 300 (psi)
